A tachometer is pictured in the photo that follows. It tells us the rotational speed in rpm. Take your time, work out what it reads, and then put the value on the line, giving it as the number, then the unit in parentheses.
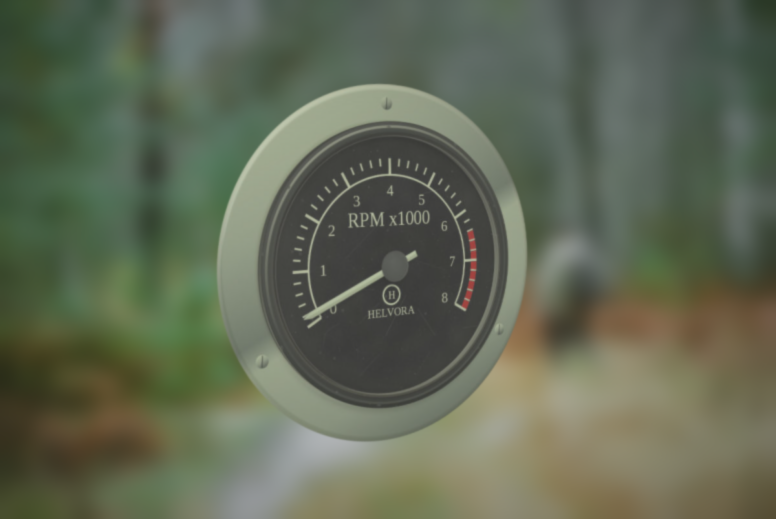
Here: 200 (rpm)
